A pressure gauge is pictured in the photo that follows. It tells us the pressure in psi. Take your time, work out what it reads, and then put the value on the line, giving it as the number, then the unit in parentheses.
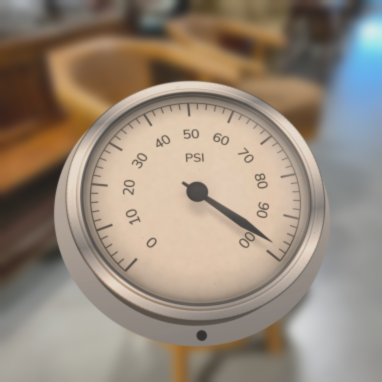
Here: 98 (psi)
